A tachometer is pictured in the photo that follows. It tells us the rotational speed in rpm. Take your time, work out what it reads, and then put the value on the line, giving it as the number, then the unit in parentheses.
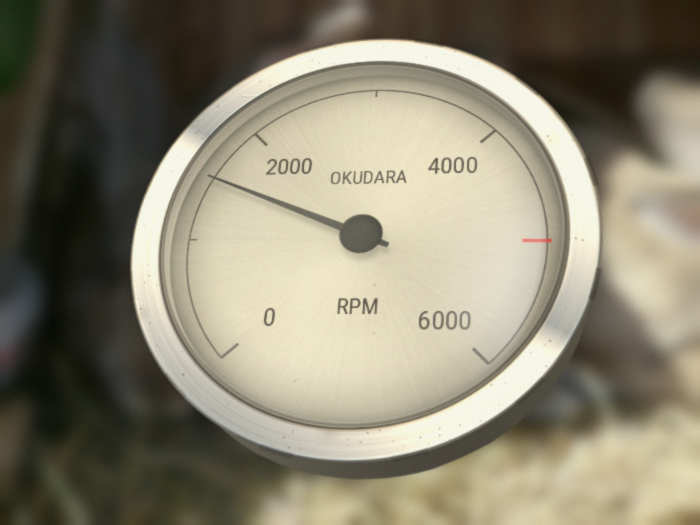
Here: 1500 (rpm)
